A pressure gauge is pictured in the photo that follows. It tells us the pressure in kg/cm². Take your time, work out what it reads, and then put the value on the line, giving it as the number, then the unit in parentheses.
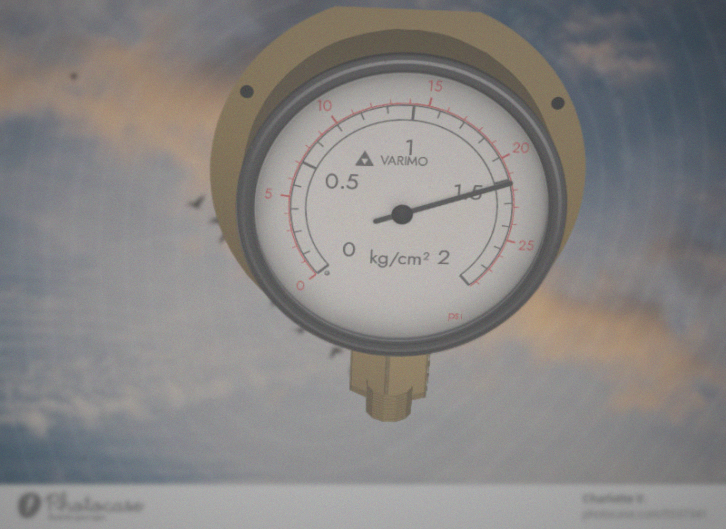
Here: 1.5 (kg/cm²)
